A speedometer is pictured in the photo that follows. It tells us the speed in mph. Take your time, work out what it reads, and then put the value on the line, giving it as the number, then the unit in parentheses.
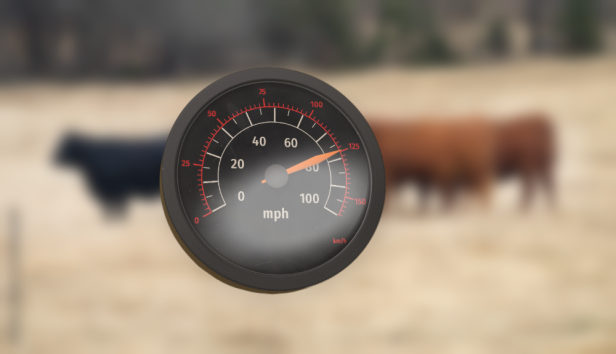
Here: 77.5 (mph)
